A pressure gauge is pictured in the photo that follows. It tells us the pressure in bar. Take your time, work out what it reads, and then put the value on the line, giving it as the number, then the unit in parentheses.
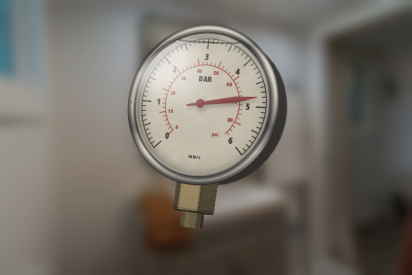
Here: 4.8 (bar)
